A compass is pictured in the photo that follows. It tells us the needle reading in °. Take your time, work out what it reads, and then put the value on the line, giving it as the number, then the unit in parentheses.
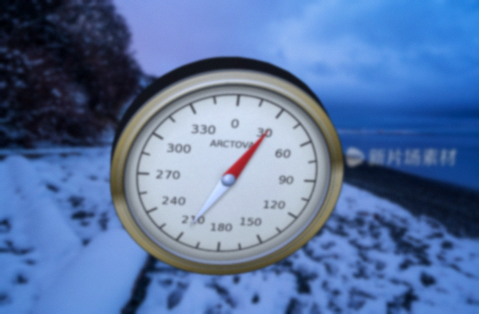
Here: 30 (°)
